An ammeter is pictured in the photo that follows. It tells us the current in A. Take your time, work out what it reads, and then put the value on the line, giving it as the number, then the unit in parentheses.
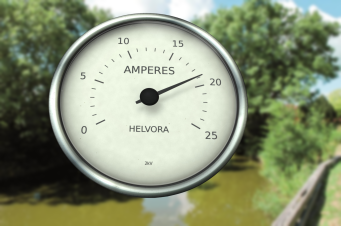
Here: 19 (A)
